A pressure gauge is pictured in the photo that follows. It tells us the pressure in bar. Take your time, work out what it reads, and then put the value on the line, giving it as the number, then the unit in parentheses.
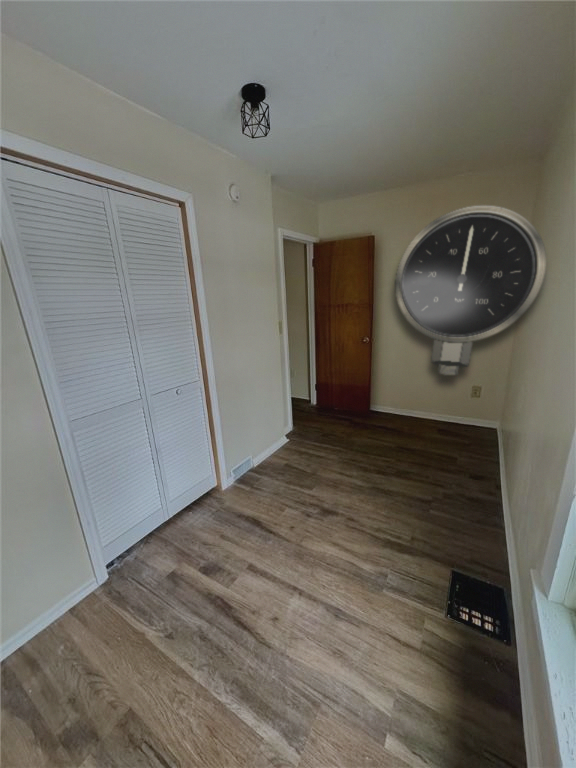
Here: 50 (bar)
